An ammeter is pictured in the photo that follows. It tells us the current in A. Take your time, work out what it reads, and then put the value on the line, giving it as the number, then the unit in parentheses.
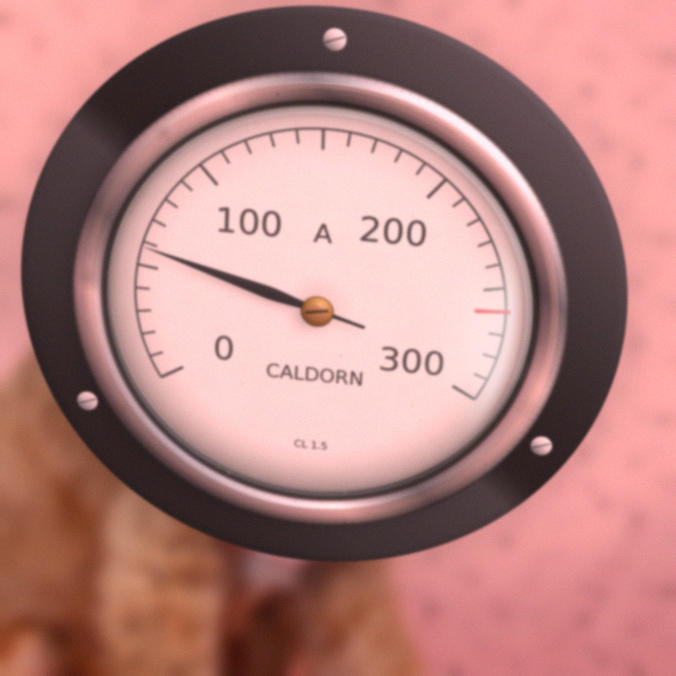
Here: 60 (A)
